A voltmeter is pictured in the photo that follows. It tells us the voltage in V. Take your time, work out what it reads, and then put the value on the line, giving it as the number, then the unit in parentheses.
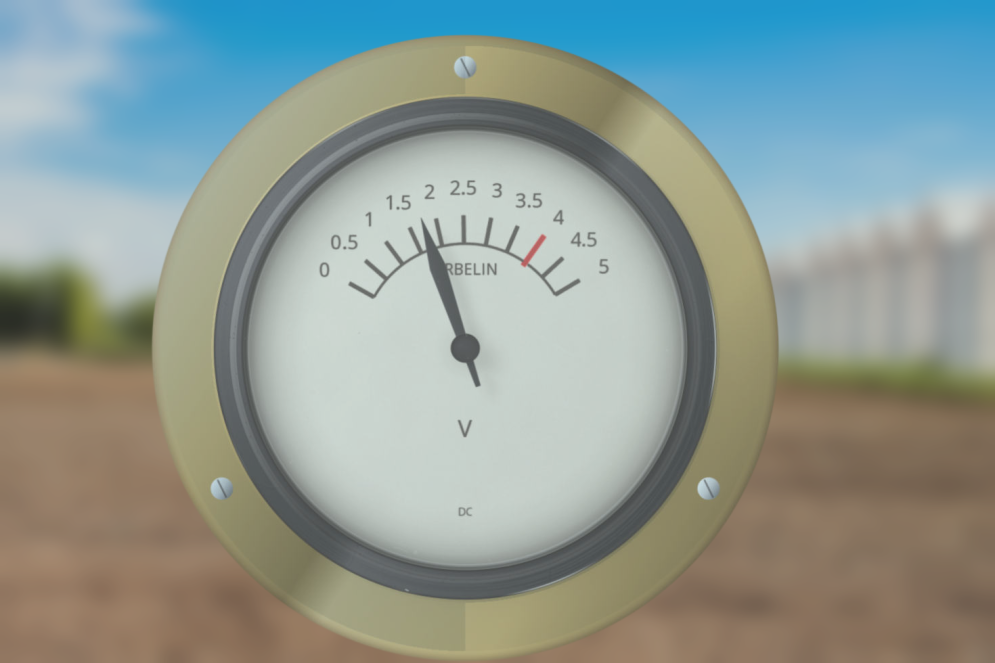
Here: 1.75 (V)
